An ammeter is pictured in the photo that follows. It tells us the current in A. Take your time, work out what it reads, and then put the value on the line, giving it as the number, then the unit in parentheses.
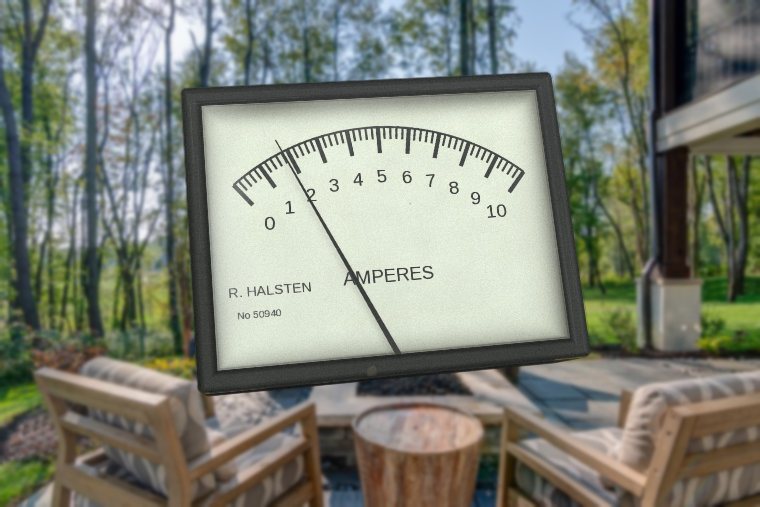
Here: 1.8 (A)
